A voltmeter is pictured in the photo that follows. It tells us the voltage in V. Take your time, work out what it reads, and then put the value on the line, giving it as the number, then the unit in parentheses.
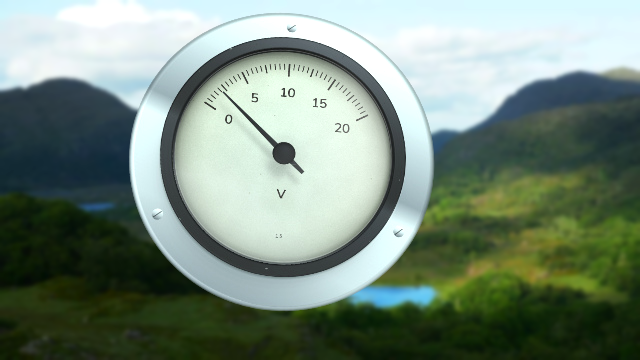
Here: 2 (V)
